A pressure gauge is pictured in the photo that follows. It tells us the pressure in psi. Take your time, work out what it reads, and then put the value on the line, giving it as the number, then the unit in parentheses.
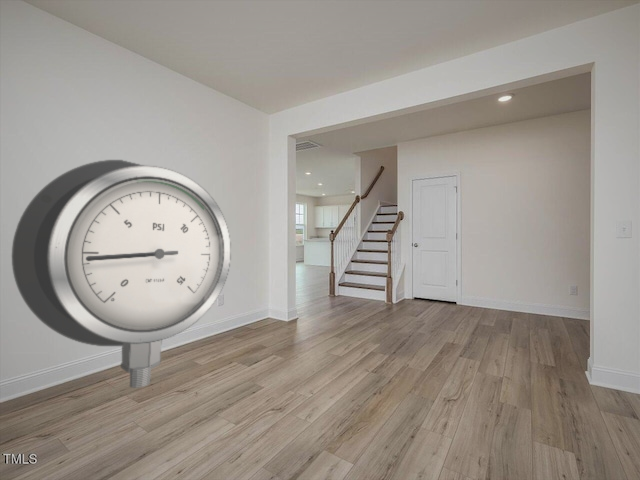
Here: 2.25 (psi)
